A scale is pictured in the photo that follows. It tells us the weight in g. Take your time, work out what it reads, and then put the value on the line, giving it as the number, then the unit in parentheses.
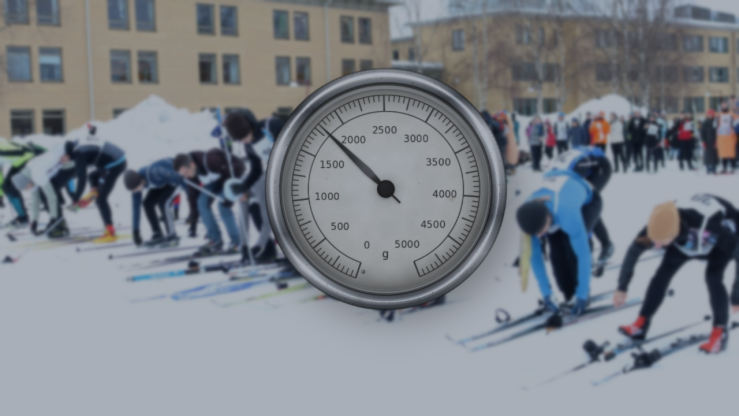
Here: 1800 (g)
